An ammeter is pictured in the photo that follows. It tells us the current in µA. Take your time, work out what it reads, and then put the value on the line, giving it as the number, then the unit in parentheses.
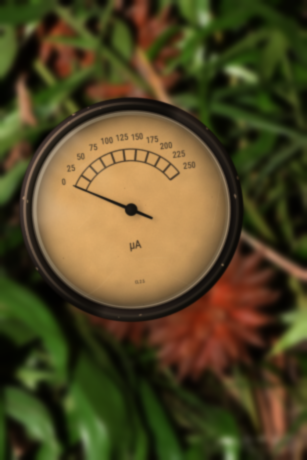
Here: 0 (µA)
